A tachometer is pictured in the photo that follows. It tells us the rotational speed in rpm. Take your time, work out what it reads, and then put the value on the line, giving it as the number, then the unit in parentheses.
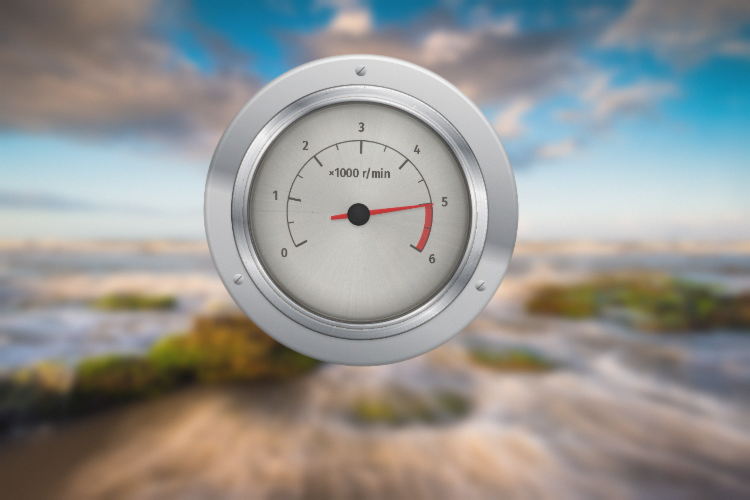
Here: 5000 (rpm)
